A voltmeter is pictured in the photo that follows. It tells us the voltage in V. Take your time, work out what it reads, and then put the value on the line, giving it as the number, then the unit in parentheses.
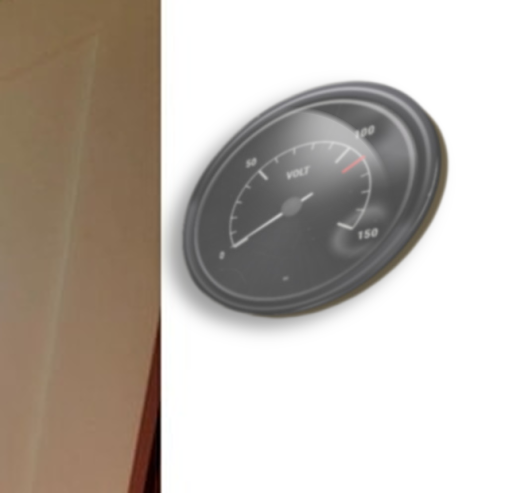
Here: 0 (V)
